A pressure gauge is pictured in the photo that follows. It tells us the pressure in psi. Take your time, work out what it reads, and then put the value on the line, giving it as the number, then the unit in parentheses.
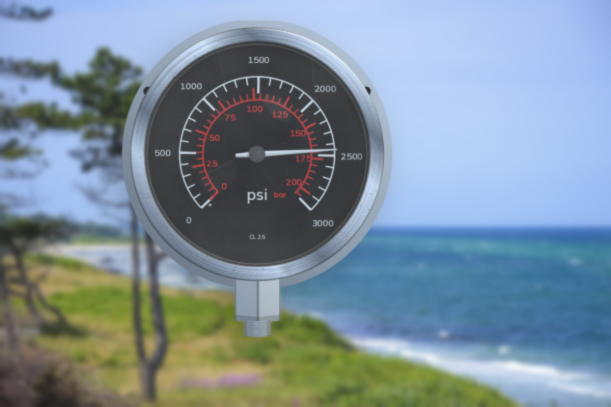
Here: 2450 (psi)
